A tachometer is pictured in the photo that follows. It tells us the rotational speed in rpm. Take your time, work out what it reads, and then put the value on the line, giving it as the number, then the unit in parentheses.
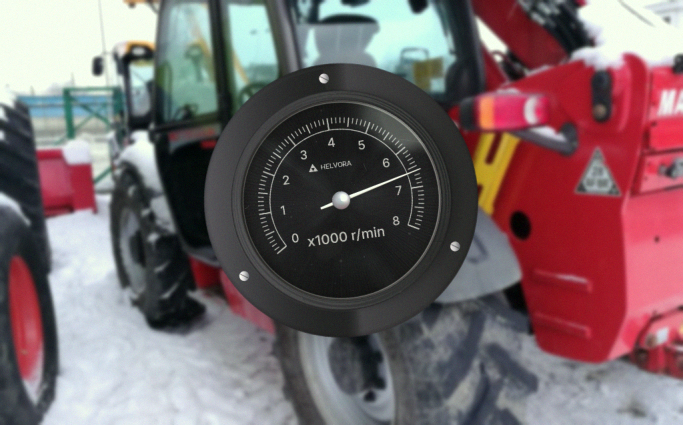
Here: 6600 (rpm)
